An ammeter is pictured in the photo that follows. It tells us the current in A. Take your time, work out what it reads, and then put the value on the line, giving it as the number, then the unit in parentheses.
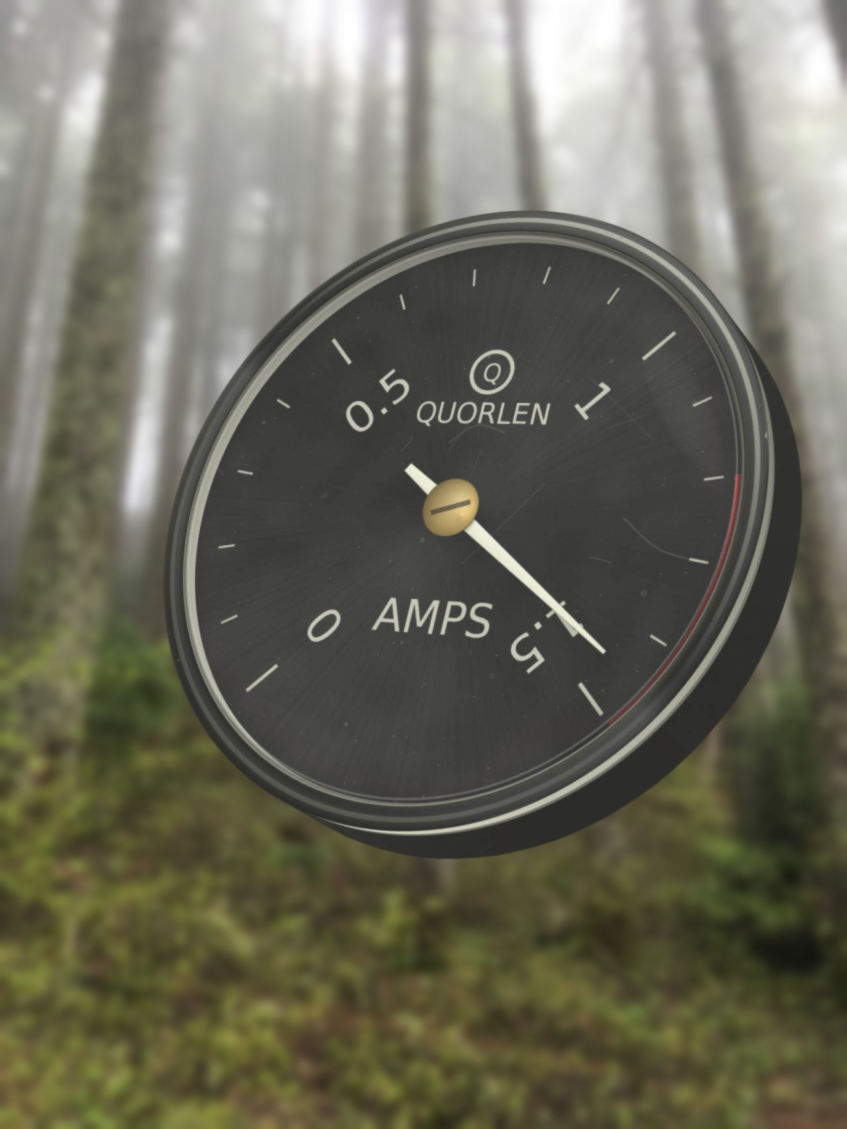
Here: 1.45 (A)
